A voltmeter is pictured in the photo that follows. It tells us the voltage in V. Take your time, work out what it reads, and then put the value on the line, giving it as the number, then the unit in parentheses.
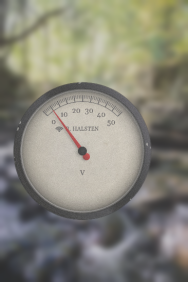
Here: 5 (V)
